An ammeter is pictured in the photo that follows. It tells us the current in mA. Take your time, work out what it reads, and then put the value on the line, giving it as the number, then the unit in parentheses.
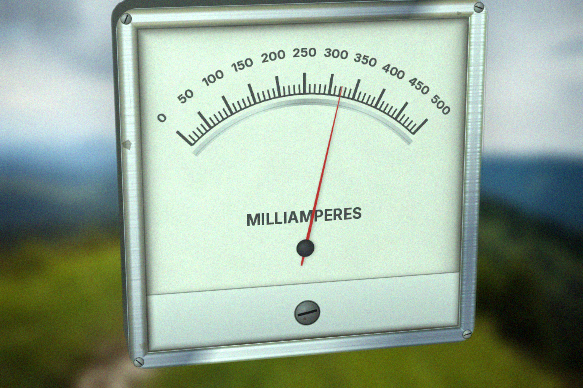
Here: 320 (mA)
